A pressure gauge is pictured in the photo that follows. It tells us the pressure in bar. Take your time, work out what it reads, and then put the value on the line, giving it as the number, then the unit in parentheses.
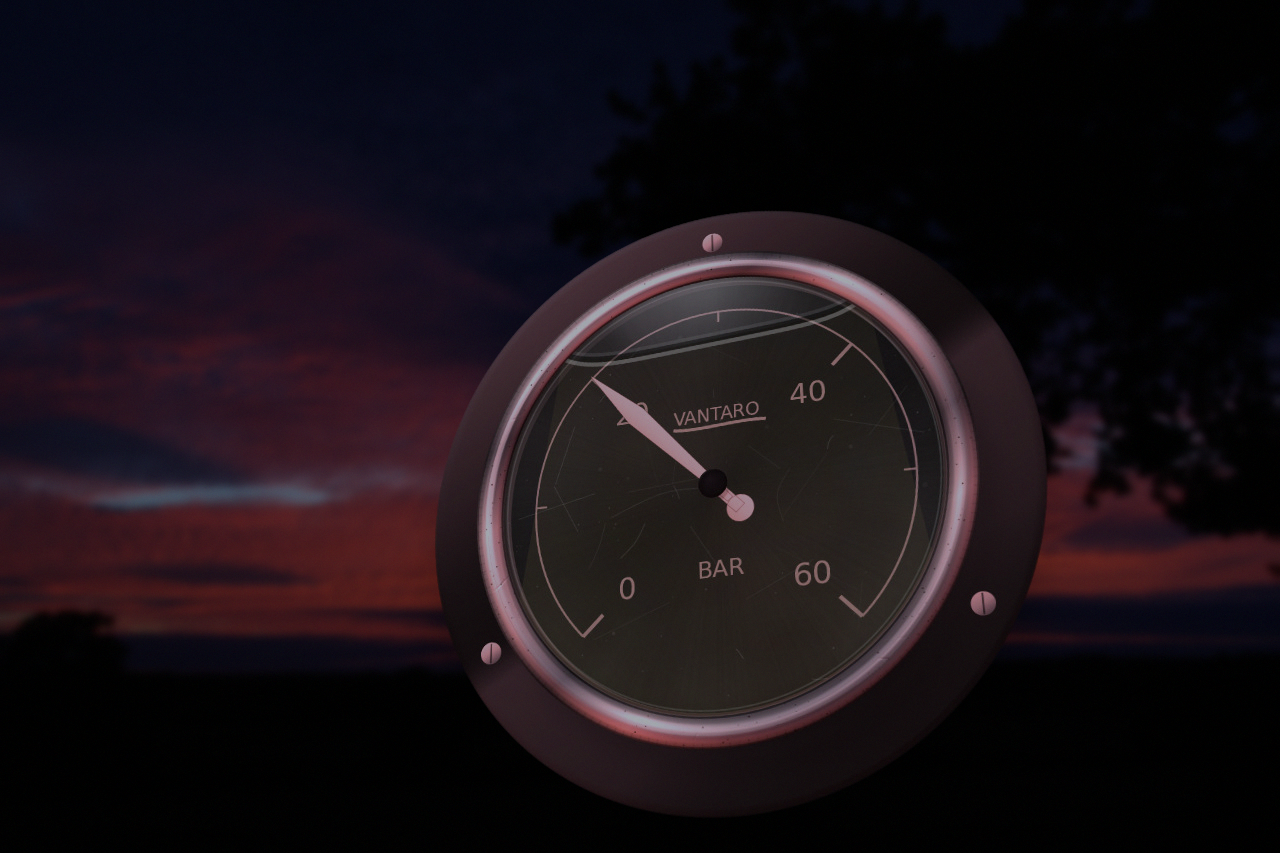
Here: 20 (bar)
